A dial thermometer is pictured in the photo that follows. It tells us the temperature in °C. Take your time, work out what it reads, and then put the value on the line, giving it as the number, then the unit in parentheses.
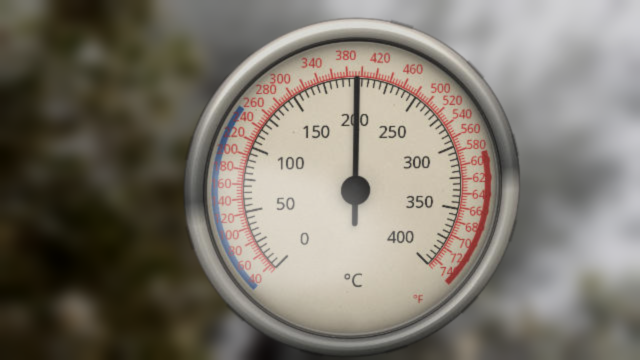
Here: 200 (°C)
